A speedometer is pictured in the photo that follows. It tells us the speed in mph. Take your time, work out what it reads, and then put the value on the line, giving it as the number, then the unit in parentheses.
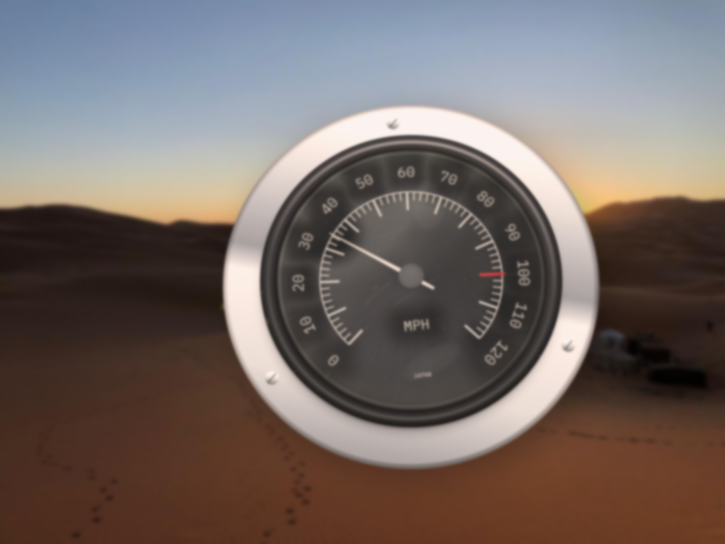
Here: 34 (mph)
